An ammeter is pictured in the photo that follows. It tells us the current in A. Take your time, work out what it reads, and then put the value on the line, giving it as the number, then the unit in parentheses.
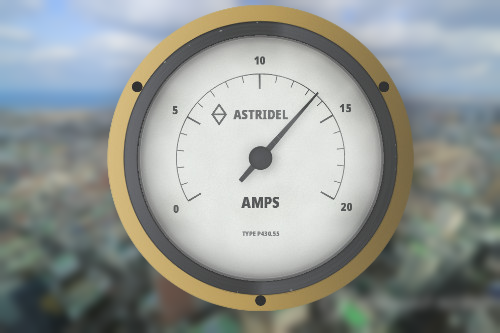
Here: 13.5 (A)
